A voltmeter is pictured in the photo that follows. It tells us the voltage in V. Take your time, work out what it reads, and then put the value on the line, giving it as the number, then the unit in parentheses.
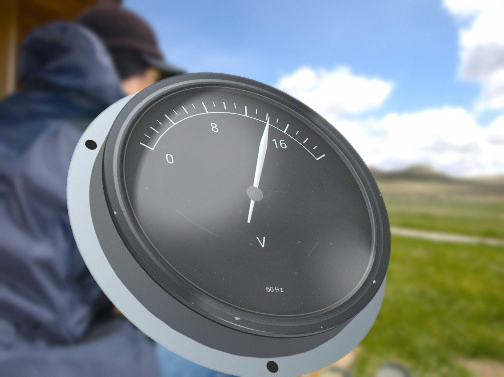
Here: 14 (V)
